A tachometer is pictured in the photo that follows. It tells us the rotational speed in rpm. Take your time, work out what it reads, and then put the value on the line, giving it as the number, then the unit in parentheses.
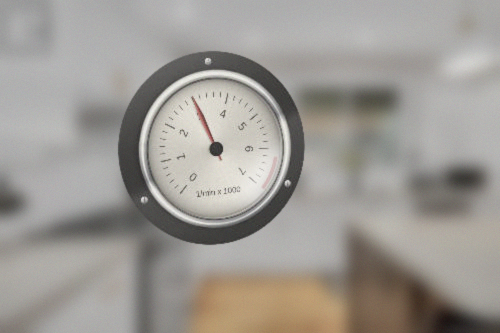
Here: 3000 (rpm)
